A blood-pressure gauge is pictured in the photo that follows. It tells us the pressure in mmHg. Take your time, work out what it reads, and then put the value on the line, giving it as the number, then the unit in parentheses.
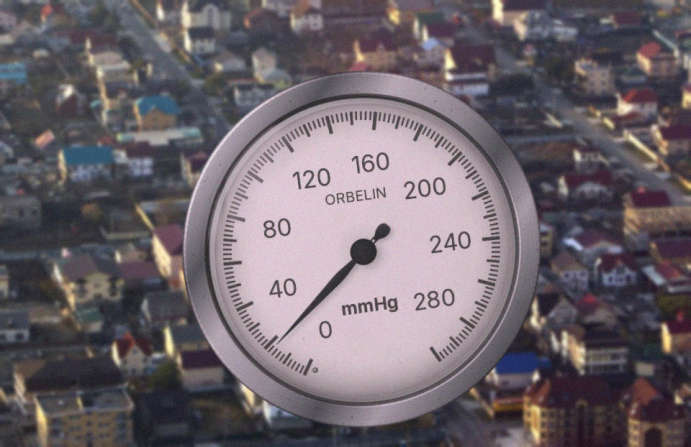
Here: 18 (mmHg)
